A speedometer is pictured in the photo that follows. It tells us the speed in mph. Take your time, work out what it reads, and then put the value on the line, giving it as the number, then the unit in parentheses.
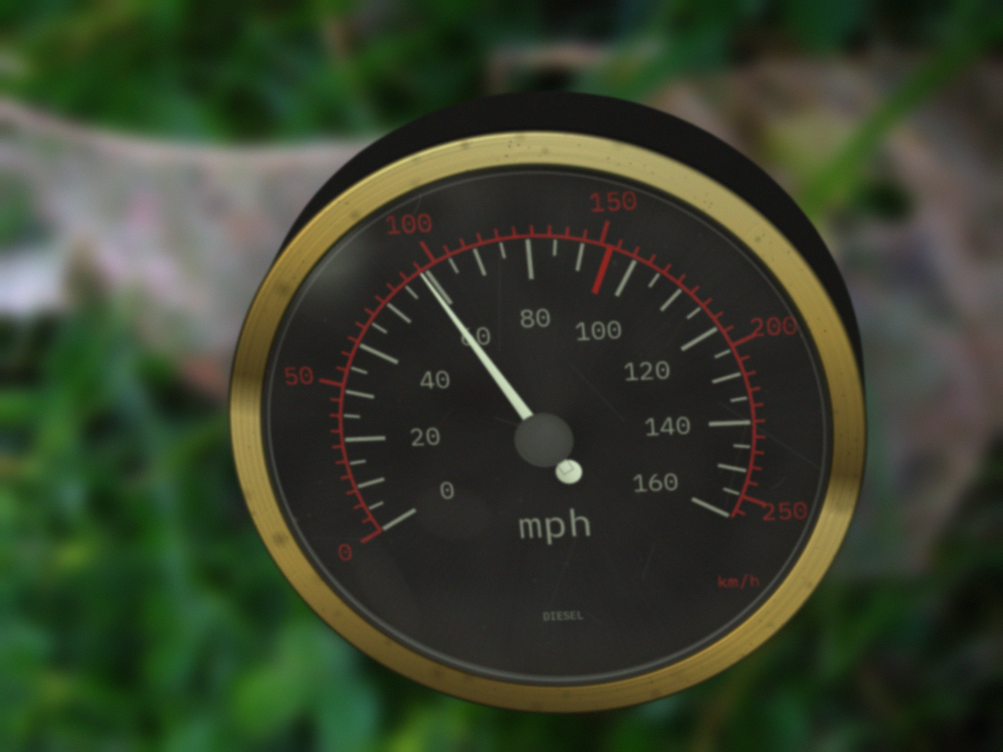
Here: 60 (mph)
